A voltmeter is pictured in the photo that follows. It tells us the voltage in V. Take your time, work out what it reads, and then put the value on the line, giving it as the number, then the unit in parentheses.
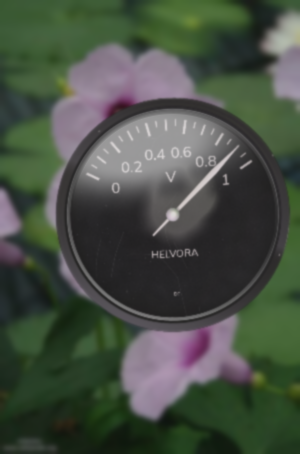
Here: 0.9 (V)
